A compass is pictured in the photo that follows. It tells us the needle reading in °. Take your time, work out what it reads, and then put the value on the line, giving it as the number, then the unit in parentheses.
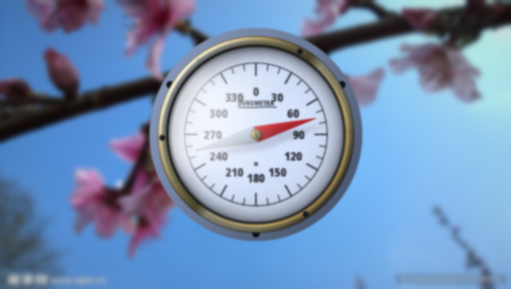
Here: 75 (°)
